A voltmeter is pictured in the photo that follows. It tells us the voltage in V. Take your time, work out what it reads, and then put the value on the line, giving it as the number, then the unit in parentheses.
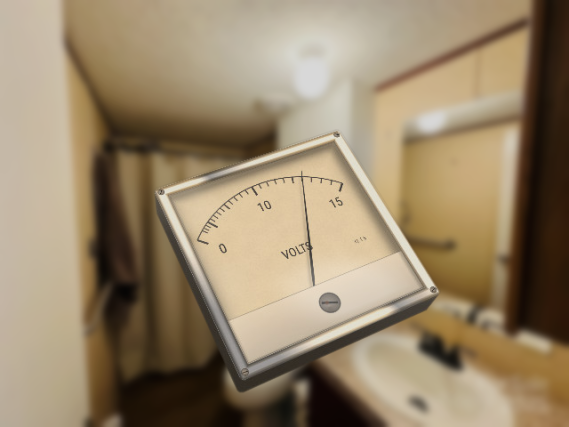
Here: 13 (V)
